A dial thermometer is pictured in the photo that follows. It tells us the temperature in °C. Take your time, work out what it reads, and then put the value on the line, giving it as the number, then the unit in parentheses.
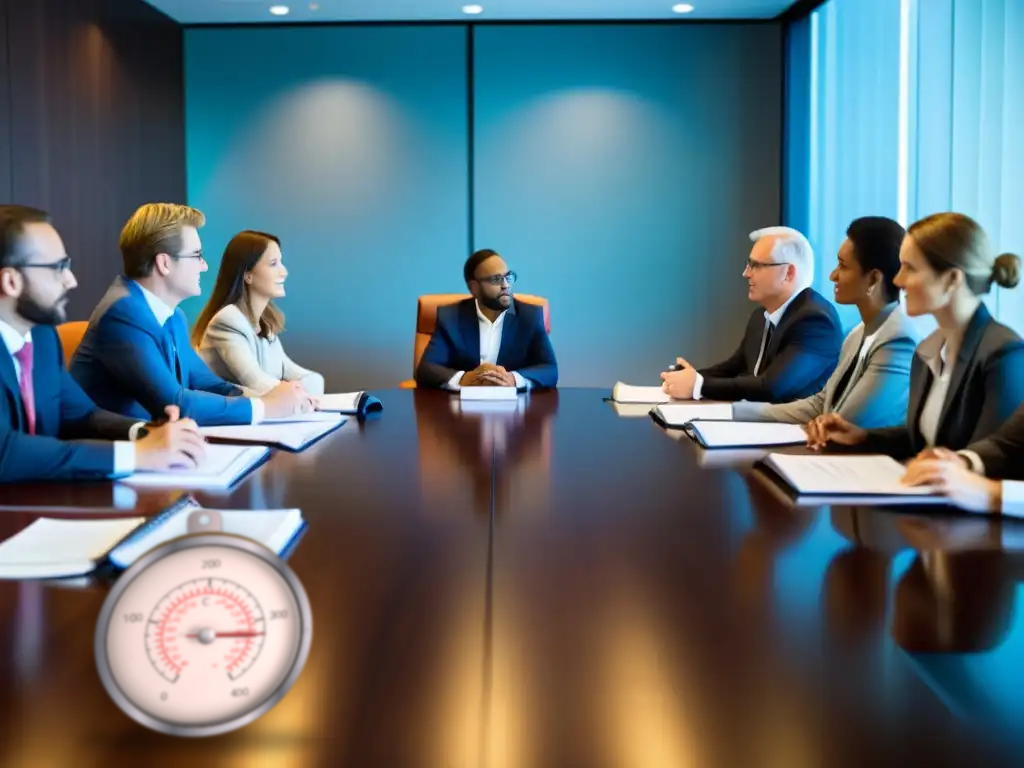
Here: 320 (°C)
